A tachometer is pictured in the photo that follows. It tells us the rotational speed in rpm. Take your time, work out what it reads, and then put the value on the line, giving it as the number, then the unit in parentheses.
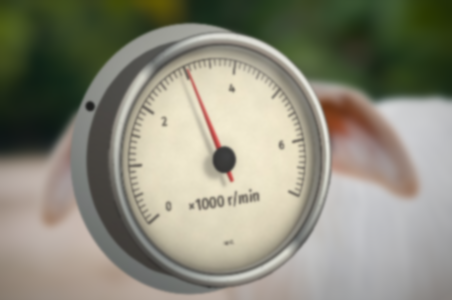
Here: 3000 (rpm)
